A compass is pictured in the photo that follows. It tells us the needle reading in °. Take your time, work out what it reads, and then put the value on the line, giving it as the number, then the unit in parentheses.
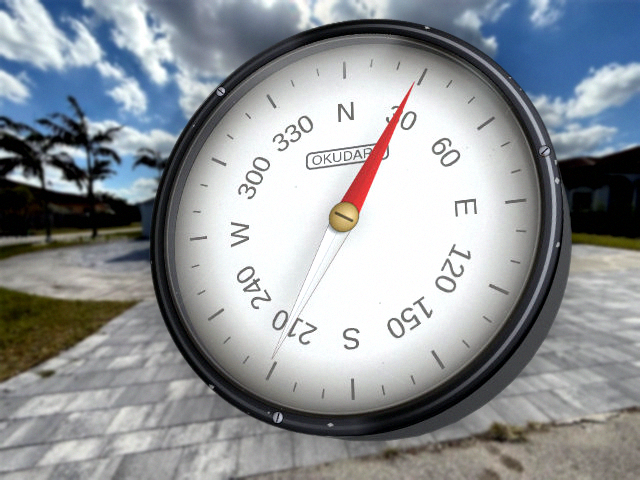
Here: 30 (°)
